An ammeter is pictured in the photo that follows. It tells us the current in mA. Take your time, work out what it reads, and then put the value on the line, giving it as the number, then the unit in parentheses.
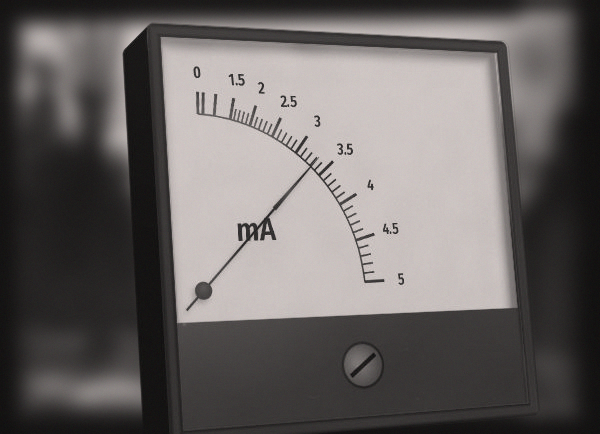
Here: 3.3 (mA)
